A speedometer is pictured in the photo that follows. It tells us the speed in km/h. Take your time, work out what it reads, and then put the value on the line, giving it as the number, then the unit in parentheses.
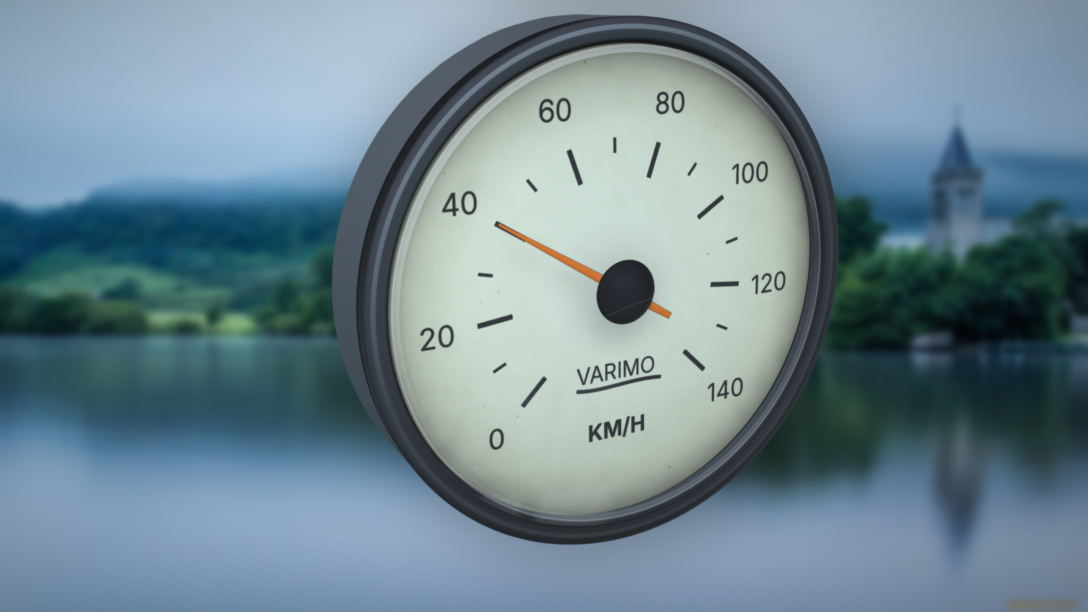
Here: 40 (km/h)
